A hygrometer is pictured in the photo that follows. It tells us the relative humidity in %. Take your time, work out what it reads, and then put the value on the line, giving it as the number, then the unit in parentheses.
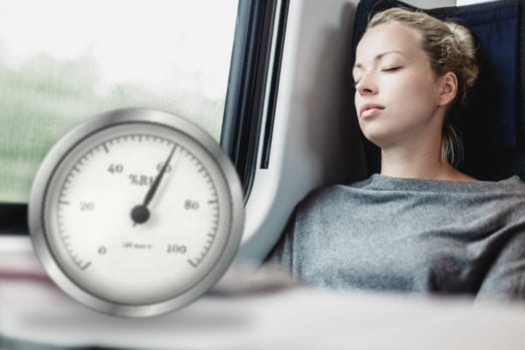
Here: 60 (%)
